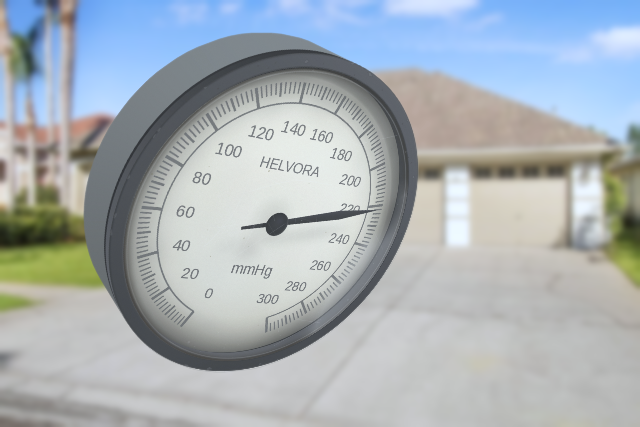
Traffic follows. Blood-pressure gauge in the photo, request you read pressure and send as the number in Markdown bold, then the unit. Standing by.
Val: **220** mmHg
